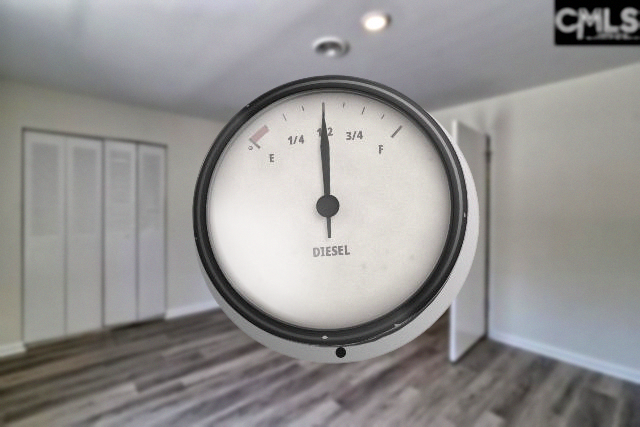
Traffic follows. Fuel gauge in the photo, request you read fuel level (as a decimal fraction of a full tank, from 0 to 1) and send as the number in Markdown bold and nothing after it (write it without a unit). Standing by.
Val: **0.5**
